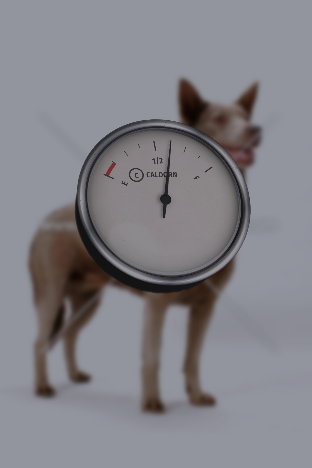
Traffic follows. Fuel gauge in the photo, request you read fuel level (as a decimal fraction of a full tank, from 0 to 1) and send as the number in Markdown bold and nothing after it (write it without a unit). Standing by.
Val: **0.625**
